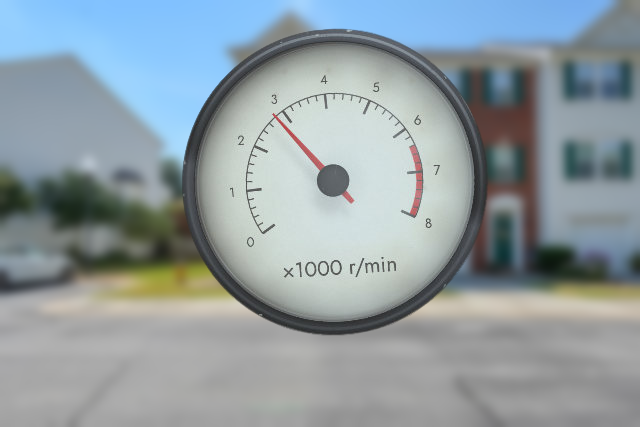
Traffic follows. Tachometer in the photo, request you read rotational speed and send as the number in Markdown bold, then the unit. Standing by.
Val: **2800** rpm
